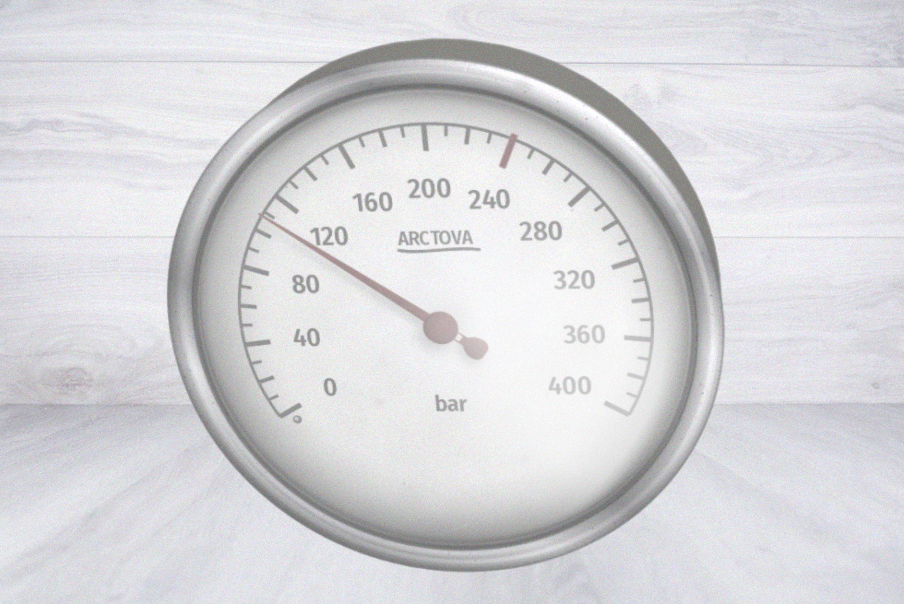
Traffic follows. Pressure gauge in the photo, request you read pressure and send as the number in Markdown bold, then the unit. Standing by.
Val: **110** bar
